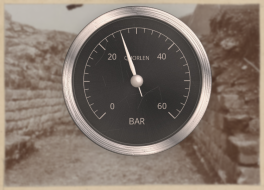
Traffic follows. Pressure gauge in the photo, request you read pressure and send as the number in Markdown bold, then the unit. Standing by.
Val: **26** bar
